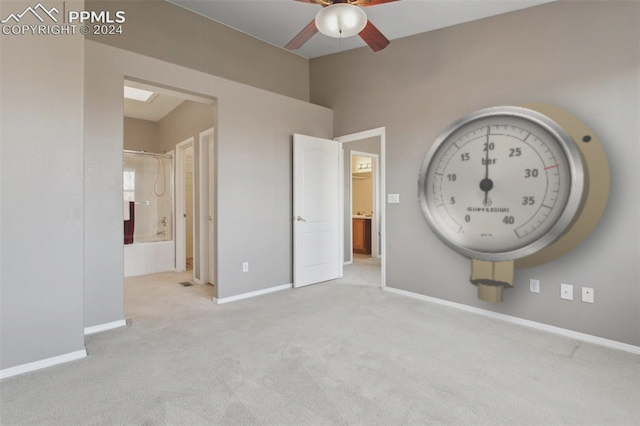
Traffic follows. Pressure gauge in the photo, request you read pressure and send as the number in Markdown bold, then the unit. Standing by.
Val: **20** bar
